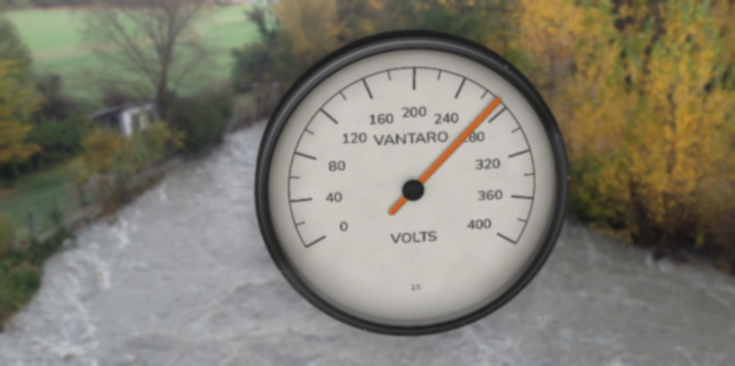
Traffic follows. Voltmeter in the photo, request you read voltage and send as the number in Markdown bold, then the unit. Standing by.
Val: **270** V
